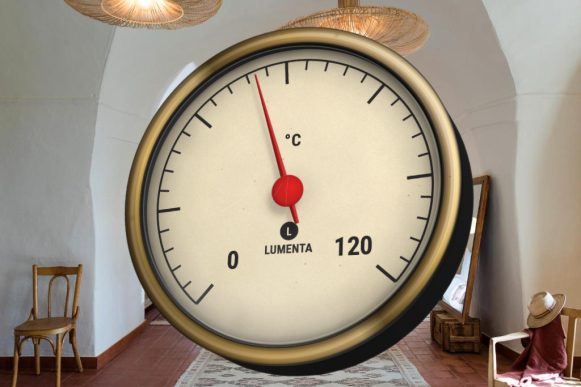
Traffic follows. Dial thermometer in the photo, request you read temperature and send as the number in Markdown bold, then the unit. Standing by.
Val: **54** °C
